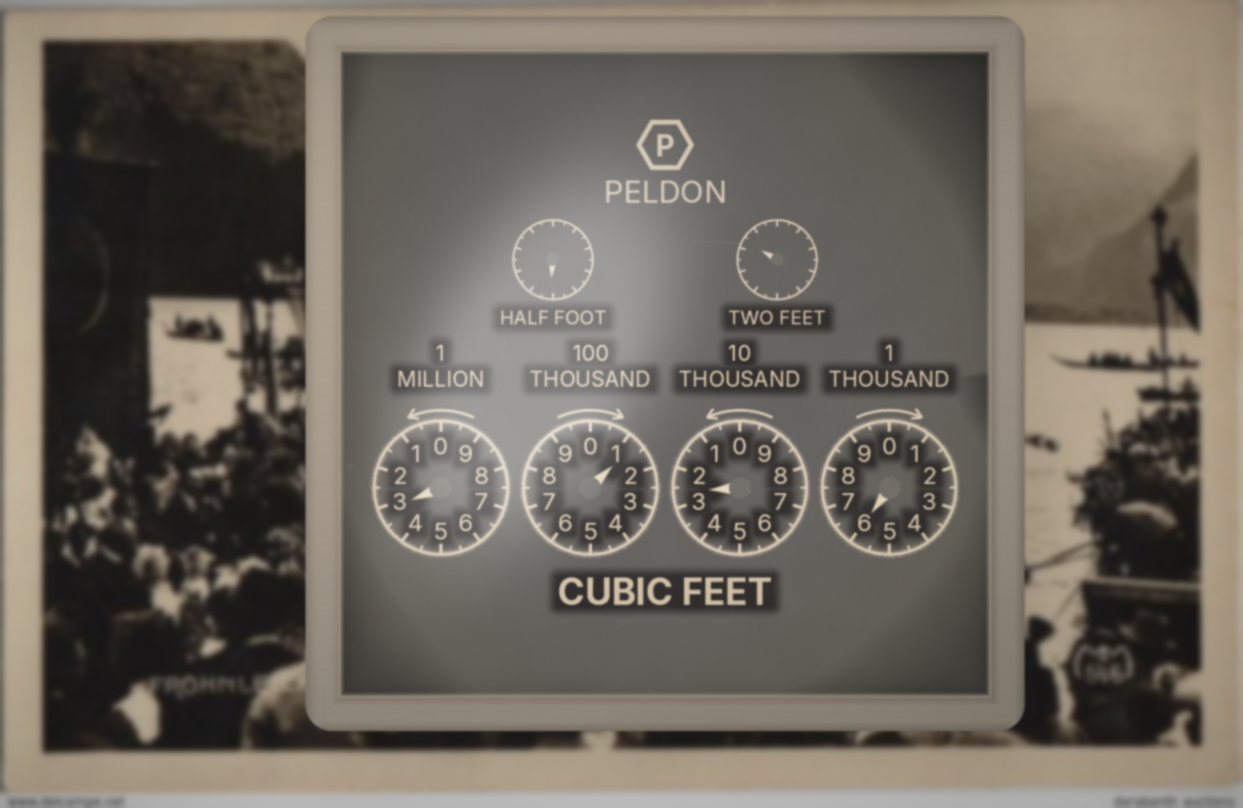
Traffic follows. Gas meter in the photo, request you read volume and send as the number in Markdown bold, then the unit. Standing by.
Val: **312600** ft³
